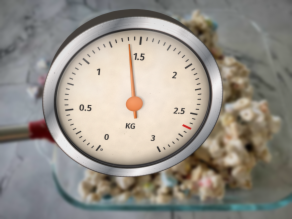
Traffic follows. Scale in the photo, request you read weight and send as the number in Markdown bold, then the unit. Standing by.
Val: **1.4** kg
